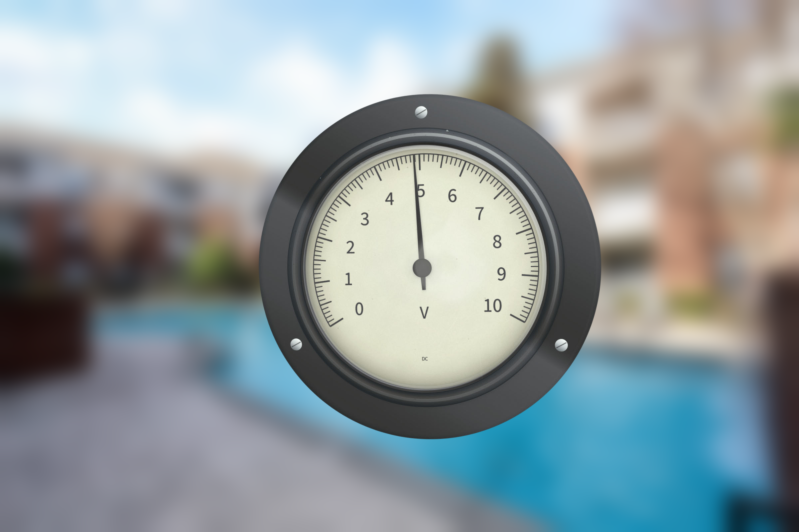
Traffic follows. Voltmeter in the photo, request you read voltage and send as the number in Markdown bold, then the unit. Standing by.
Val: **4.9** V
